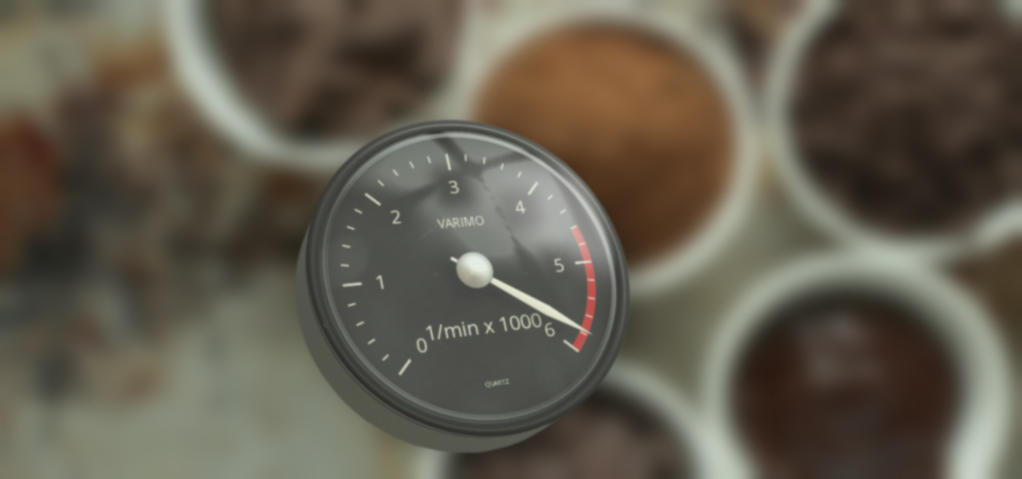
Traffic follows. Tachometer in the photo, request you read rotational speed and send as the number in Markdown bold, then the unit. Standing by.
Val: **5800** rpm
